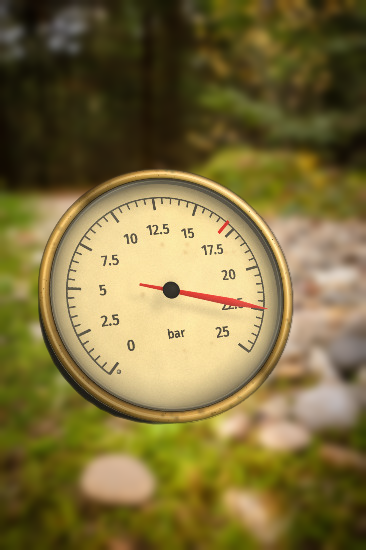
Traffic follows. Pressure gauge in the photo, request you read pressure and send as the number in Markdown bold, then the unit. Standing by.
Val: **22.5** bar
